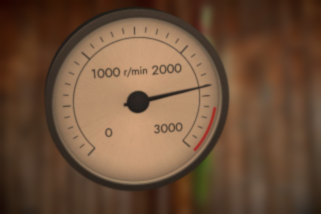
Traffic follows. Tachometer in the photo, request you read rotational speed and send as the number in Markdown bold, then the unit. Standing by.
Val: **2400** rpm
